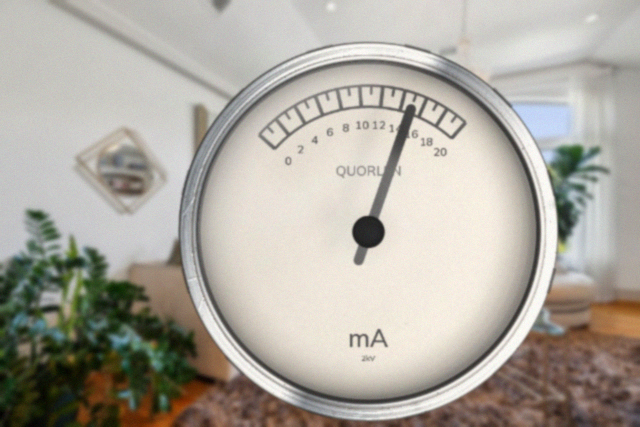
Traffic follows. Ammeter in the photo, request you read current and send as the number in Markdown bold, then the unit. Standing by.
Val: **15** mA
